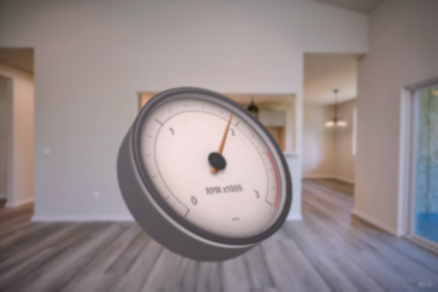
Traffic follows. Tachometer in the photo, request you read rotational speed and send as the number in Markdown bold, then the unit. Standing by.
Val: **1900** rpm
